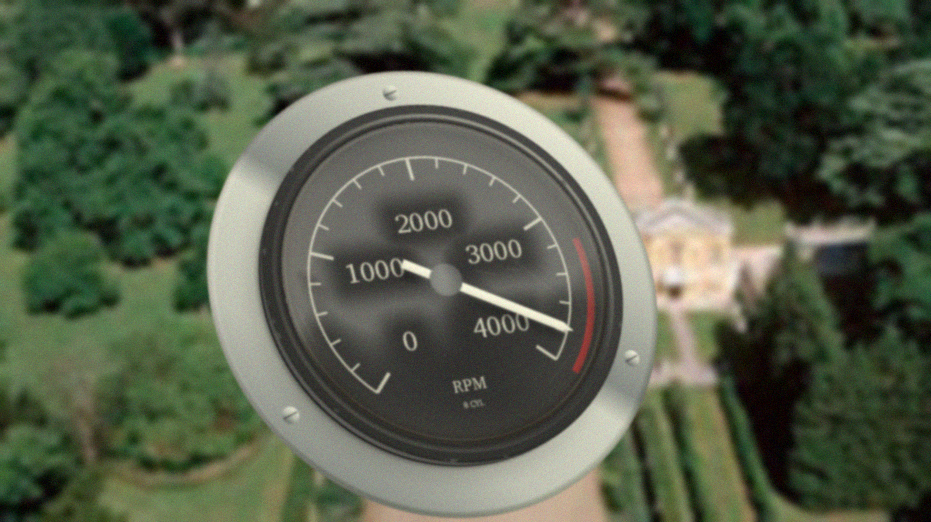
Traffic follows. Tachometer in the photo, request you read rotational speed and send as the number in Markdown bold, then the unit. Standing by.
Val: **3800** rpm
